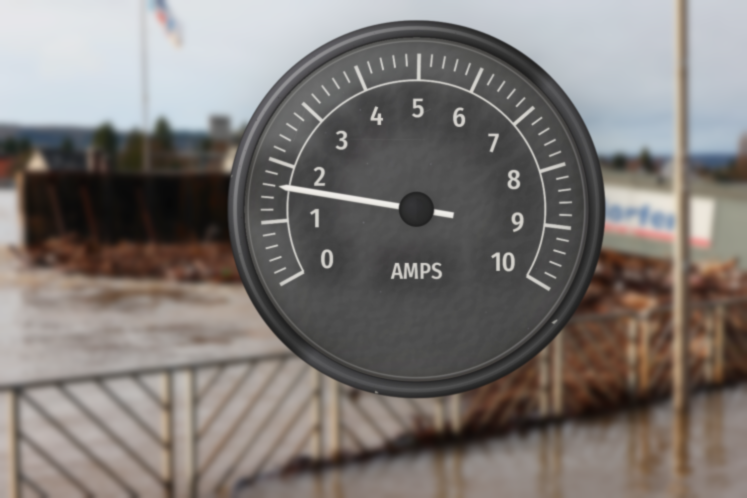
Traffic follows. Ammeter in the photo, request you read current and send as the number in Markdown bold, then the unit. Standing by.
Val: **1.6** A
